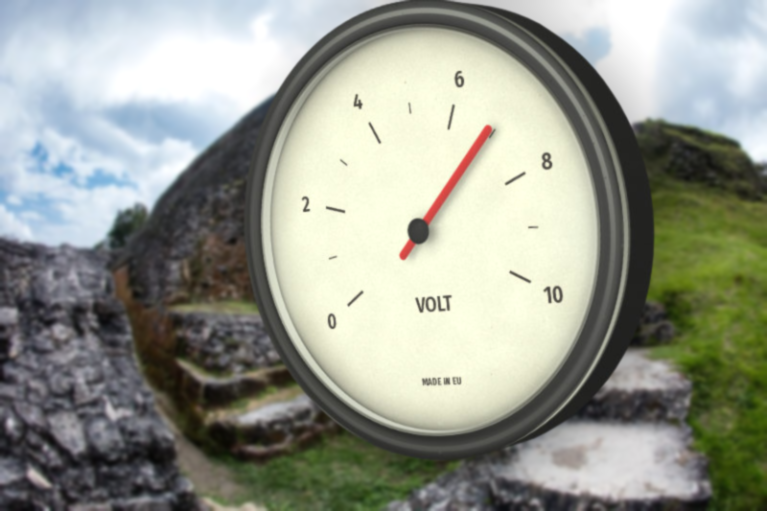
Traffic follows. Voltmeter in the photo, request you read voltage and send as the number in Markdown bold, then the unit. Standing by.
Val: **7** V
